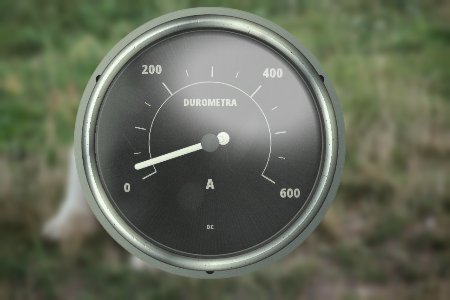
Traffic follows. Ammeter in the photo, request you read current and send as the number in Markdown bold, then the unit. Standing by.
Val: **25** A
